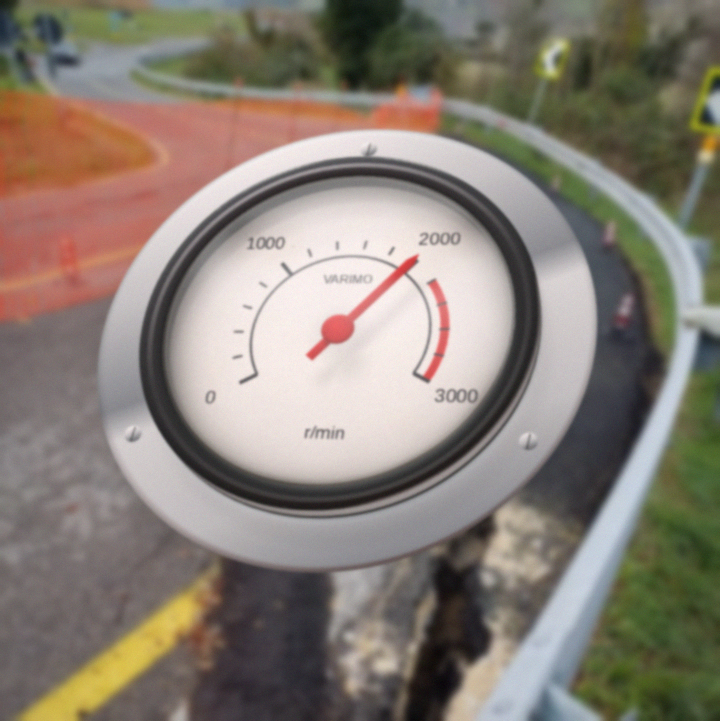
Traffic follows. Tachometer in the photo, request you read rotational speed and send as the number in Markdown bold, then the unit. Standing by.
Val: **2000** rpm
